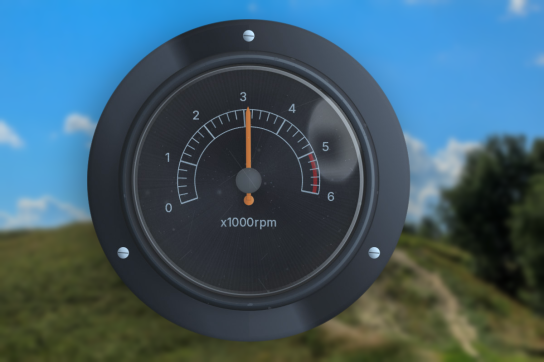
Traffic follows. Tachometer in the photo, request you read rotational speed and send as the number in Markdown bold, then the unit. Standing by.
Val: **3100** rpm
